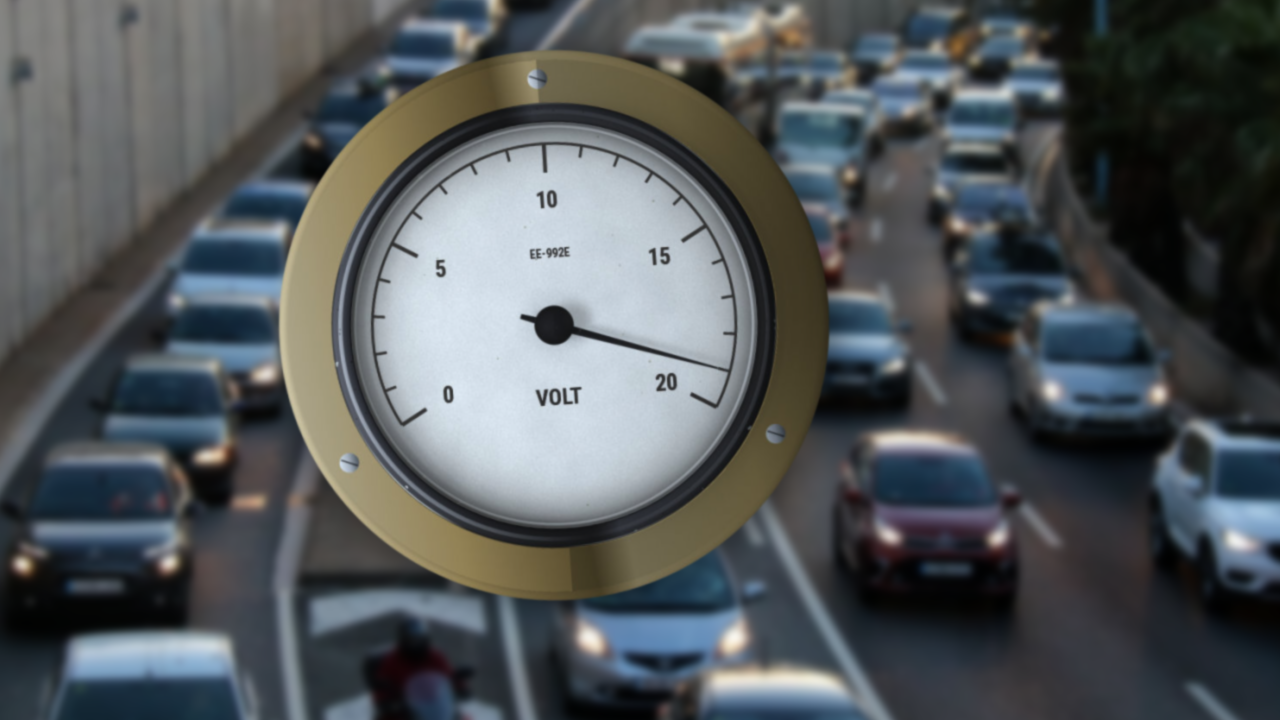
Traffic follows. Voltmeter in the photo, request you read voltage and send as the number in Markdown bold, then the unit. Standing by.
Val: **19** V
